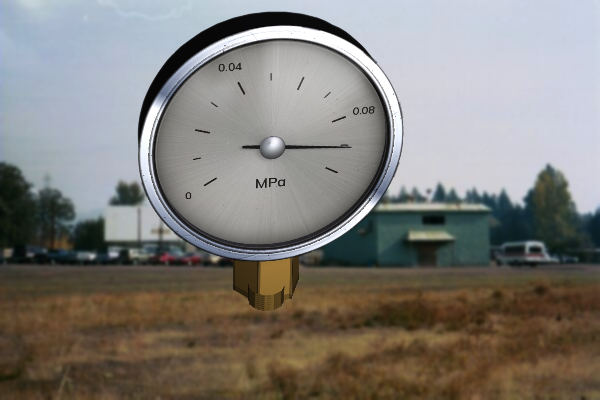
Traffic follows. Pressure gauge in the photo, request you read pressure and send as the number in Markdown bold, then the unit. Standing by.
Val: **0.09** MPa
